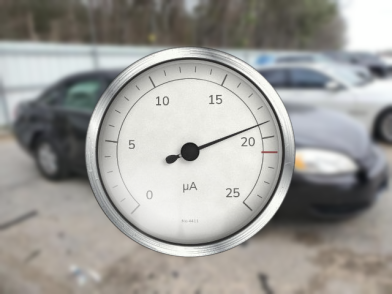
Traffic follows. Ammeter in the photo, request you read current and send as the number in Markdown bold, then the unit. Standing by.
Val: **19** µA
